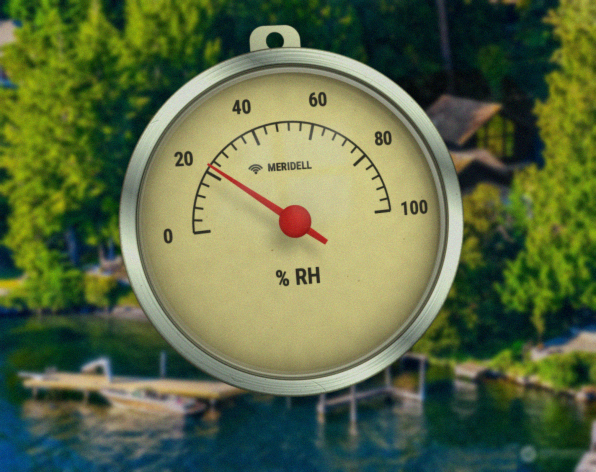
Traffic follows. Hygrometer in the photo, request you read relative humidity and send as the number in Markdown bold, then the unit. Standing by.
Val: **22** %
